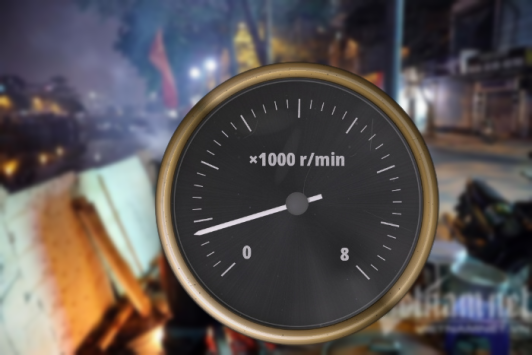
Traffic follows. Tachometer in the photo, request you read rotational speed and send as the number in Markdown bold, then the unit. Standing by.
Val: **800** rpm
